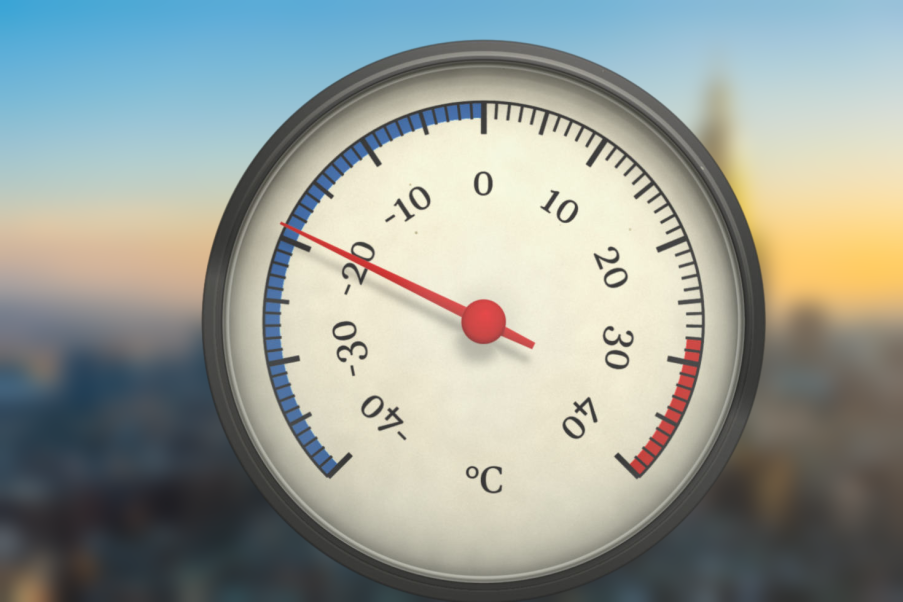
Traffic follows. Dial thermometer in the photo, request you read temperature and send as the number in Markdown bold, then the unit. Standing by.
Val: **-19** °C
